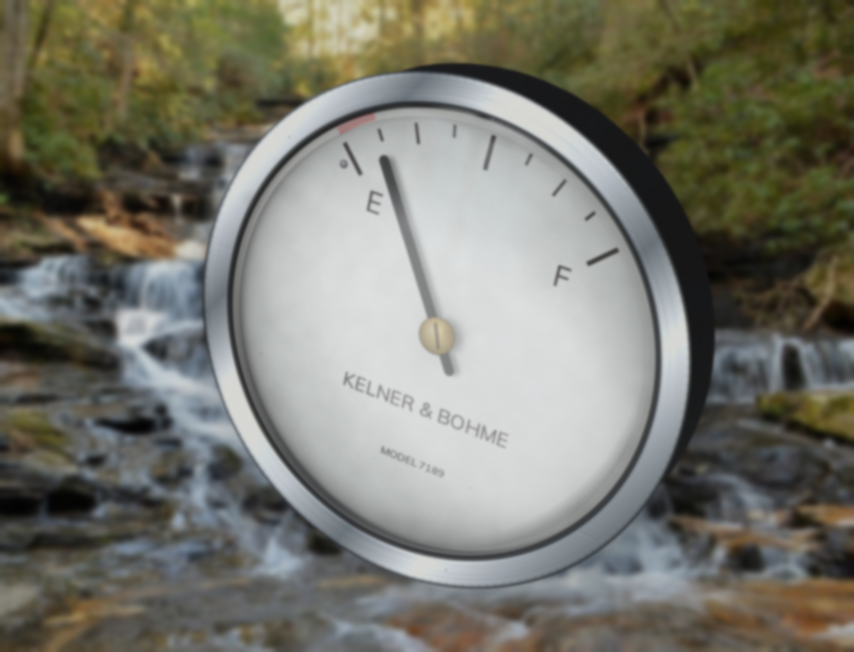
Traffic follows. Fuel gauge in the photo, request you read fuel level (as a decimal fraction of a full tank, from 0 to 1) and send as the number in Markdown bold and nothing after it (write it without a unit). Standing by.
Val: **0.125**
